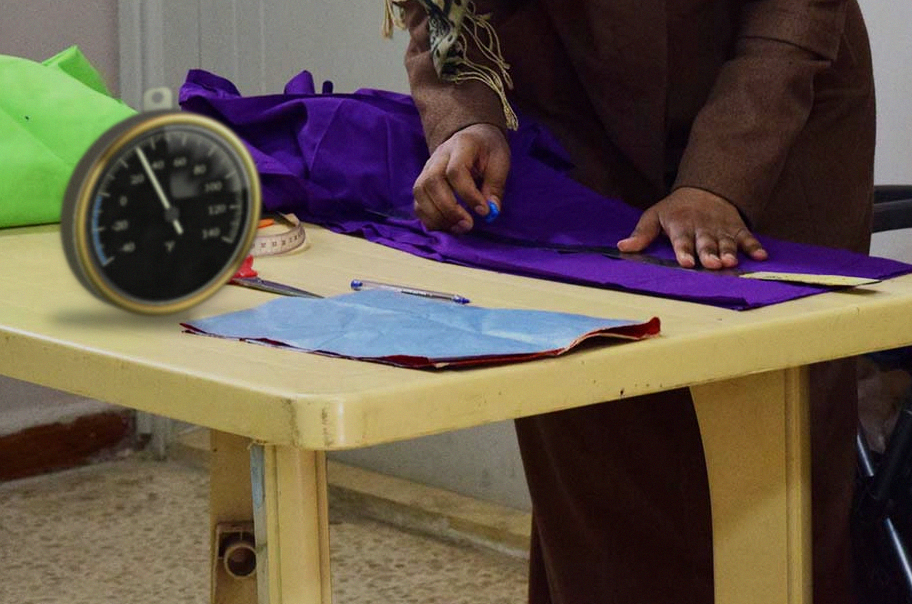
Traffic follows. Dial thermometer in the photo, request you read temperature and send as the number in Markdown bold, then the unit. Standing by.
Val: **30** °F
